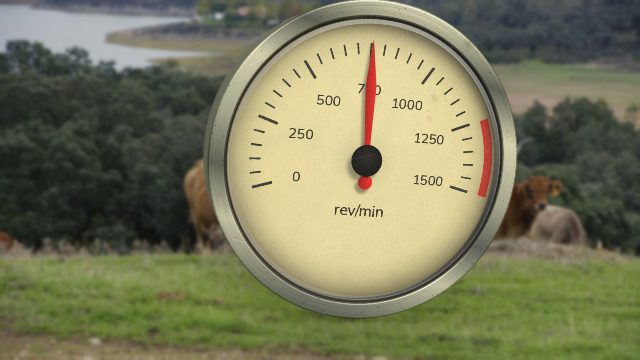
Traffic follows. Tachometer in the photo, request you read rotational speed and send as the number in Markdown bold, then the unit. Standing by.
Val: **750** rpm
